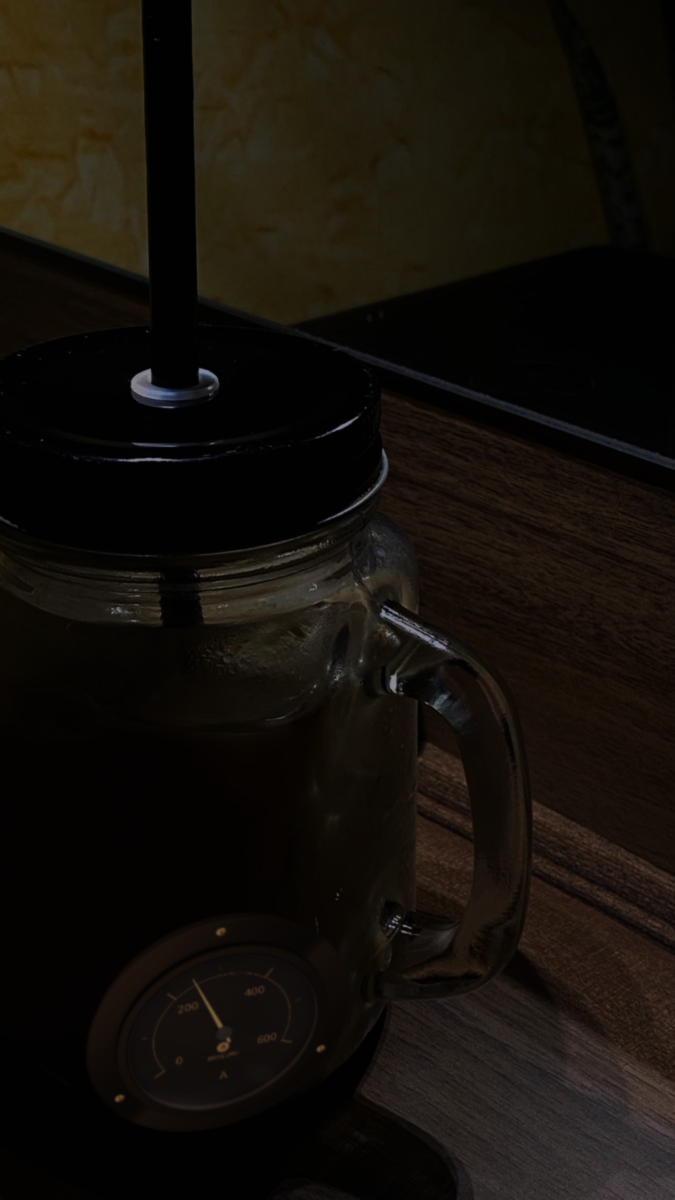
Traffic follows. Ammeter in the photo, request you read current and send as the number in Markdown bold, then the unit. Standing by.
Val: **250** A
